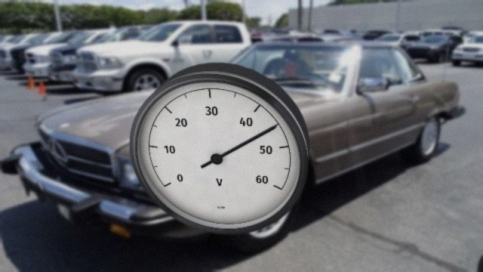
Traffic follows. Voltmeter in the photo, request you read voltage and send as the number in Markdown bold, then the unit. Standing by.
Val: **45** V
